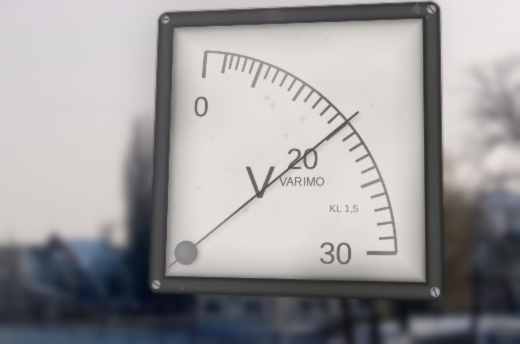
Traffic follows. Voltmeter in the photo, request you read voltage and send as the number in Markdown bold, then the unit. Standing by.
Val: **20** V
